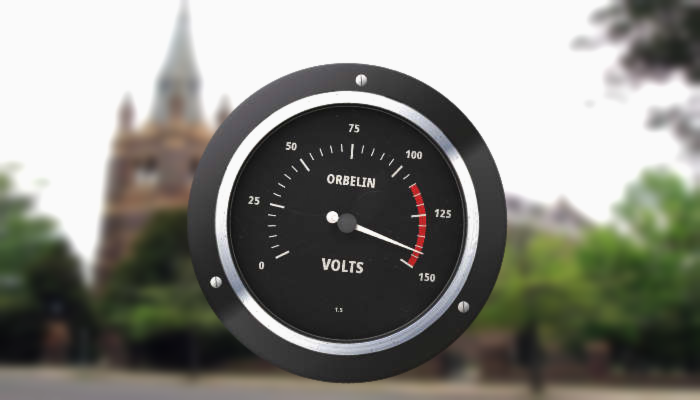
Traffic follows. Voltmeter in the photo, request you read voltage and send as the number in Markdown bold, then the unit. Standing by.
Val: **142.5** V
